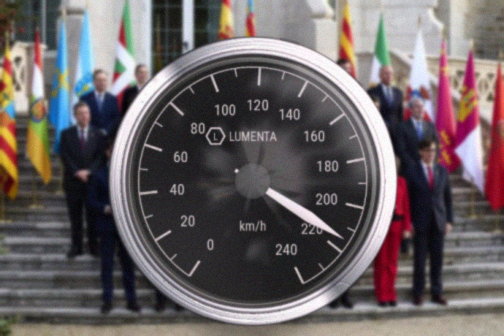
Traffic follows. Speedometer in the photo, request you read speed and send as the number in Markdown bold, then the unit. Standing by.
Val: **215** km/h
